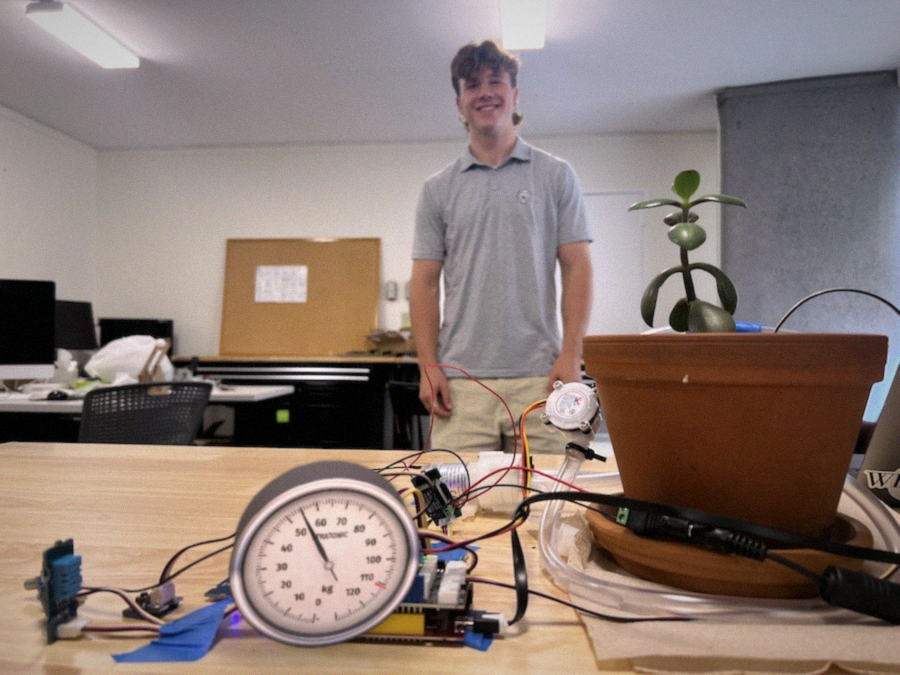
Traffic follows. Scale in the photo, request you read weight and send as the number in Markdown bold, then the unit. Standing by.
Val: **55** kg
